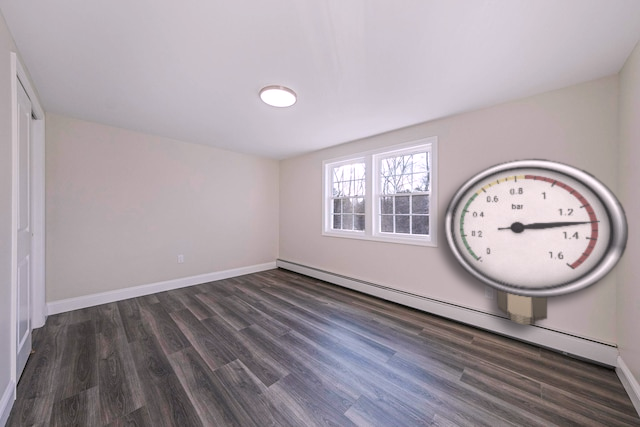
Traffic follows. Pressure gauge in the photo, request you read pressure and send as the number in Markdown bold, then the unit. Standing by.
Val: **1.3** bar
